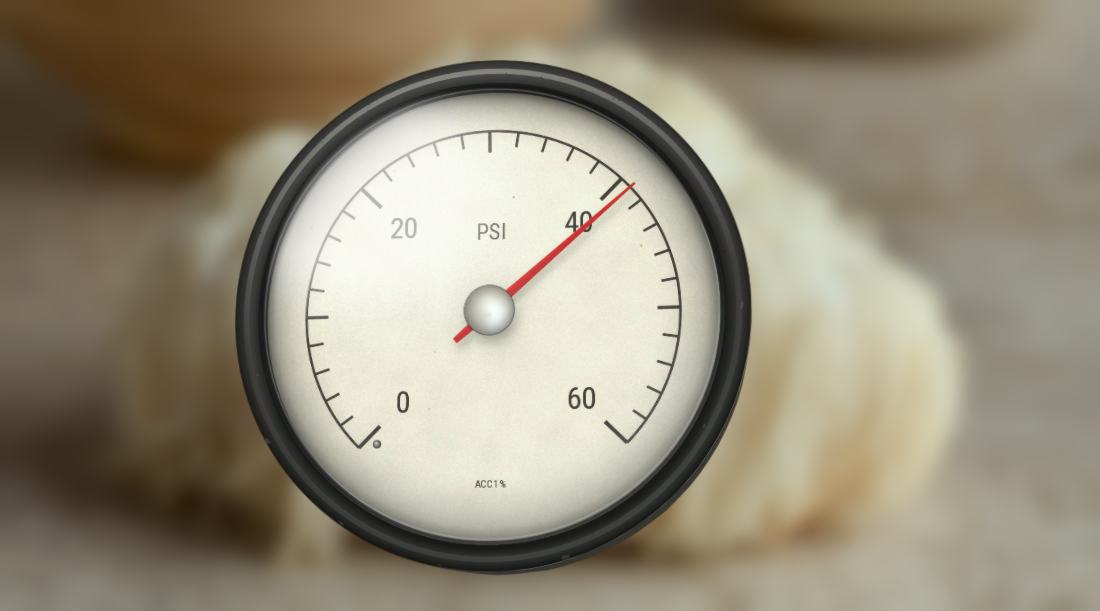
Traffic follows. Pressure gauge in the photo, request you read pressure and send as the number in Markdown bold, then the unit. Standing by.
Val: **41** psi
